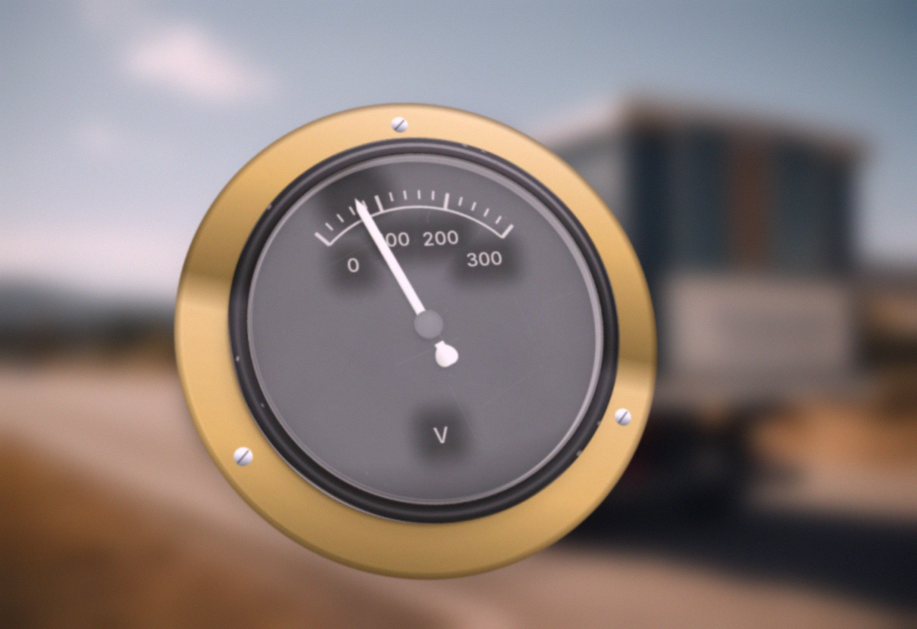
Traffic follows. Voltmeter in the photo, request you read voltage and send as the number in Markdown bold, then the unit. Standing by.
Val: **70** V
